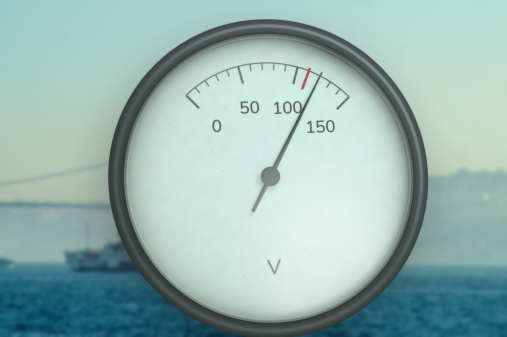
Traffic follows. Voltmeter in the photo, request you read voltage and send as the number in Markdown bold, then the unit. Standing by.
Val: **120** V
